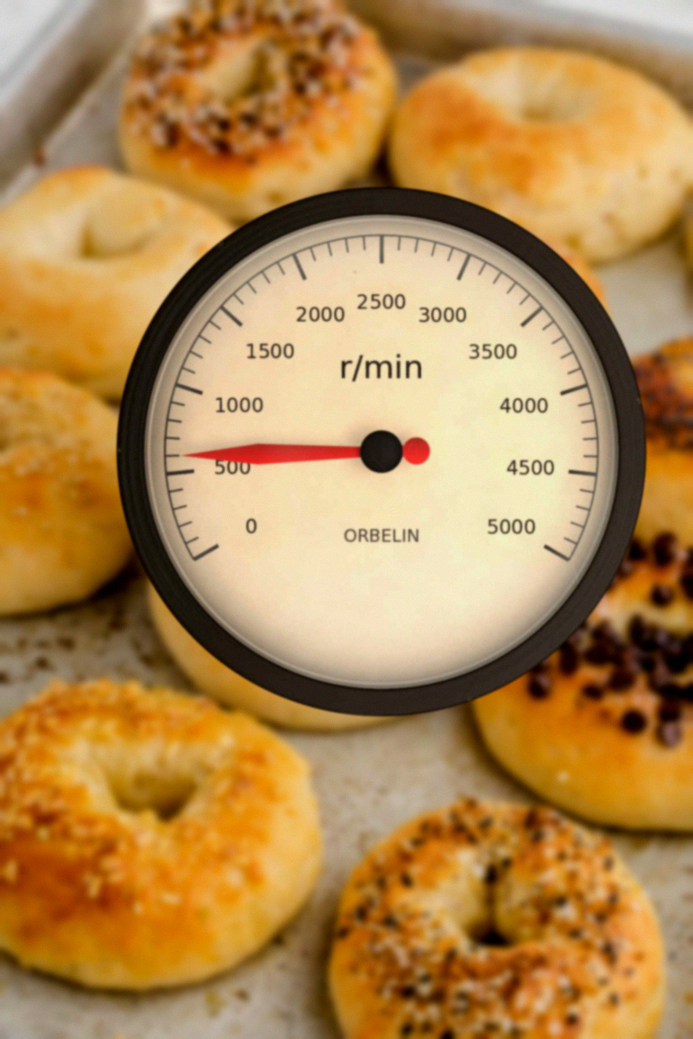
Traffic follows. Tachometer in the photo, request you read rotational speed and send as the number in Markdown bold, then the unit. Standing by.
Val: **600** rpm
